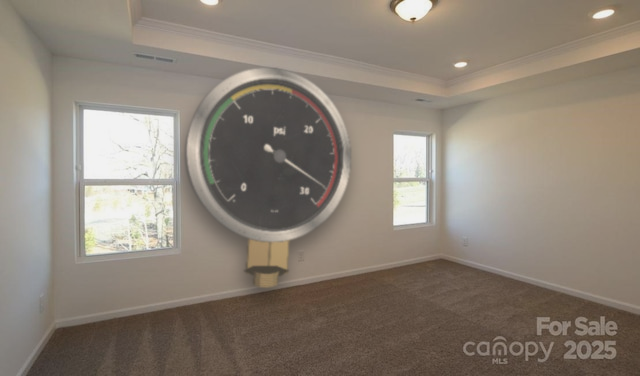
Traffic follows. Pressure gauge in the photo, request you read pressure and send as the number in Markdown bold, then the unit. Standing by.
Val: **28** psi
